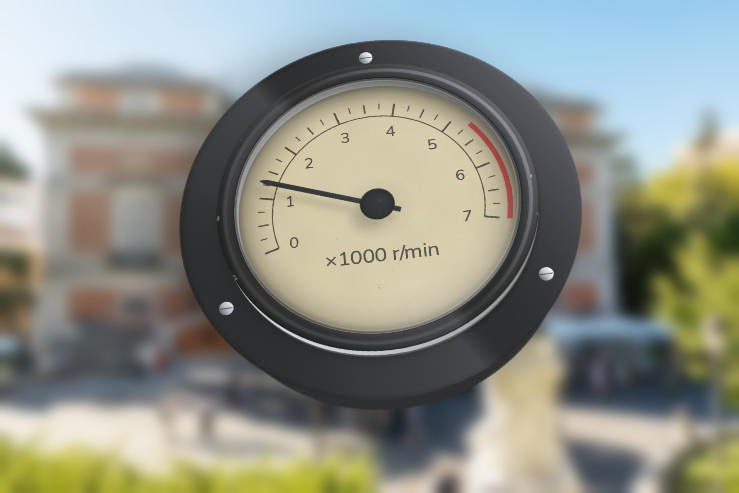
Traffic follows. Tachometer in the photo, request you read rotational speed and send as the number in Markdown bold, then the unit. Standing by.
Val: **1250** rpm
